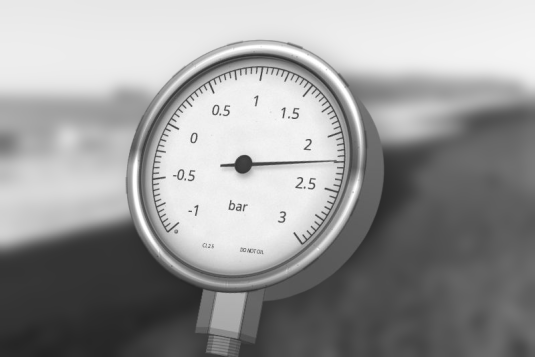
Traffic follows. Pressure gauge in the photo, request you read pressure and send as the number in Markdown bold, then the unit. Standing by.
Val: **2.25** bar
